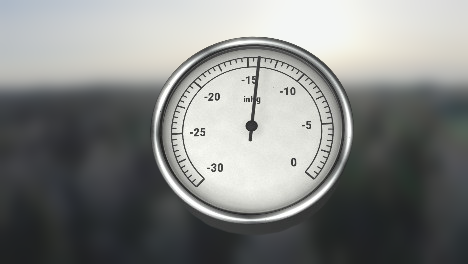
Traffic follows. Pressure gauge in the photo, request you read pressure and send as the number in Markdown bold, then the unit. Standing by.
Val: **-14** inHg
